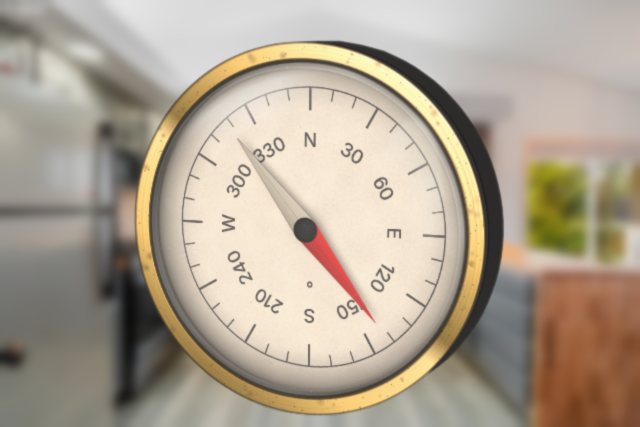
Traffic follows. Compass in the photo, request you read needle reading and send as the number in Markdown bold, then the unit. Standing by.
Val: **140** °
